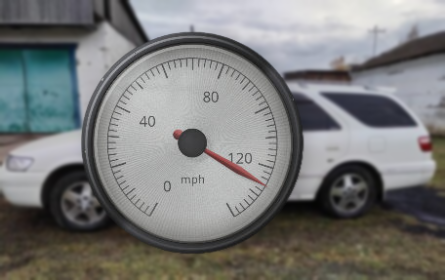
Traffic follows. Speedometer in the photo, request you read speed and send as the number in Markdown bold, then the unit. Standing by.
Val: **126** mph
